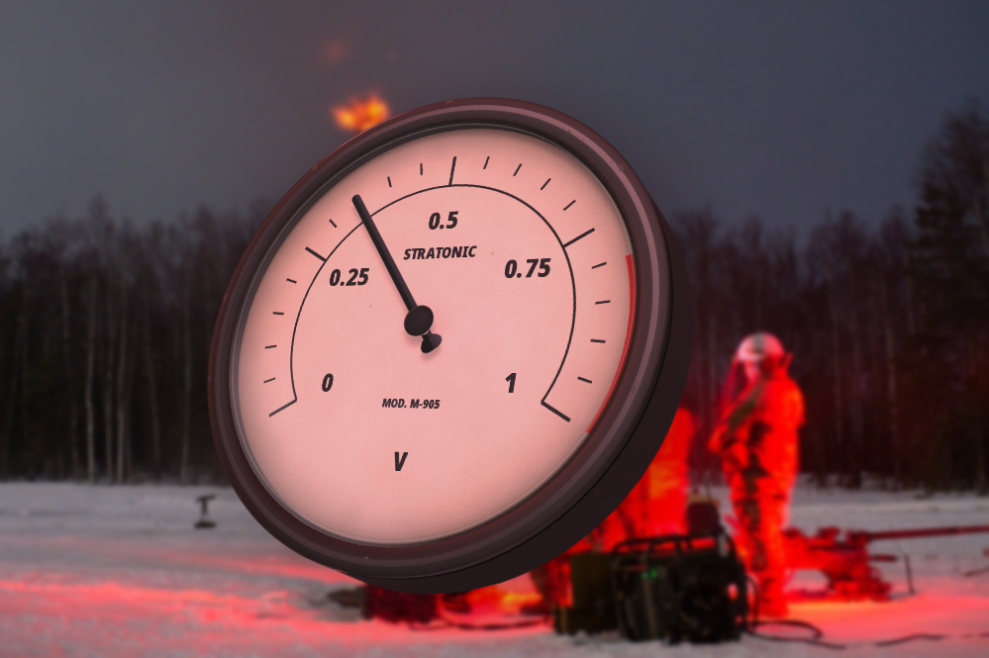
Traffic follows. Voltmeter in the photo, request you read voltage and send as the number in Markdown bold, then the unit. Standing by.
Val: **0.35** V
